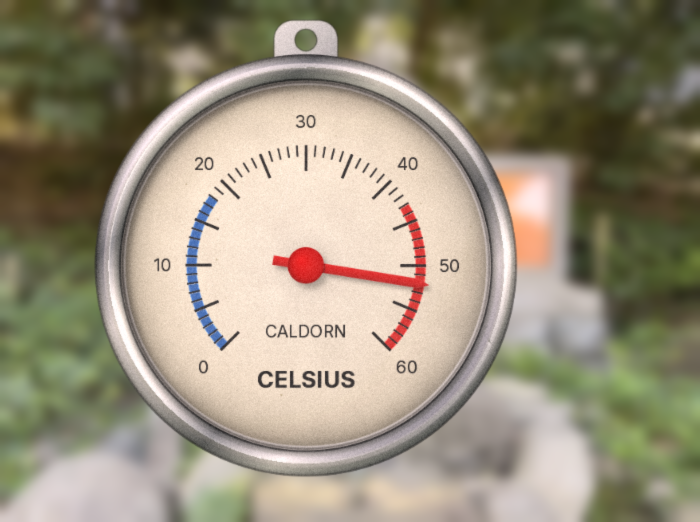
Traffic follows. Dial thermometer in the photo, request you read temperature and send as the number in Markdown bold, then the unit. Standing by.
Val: **52** °C
